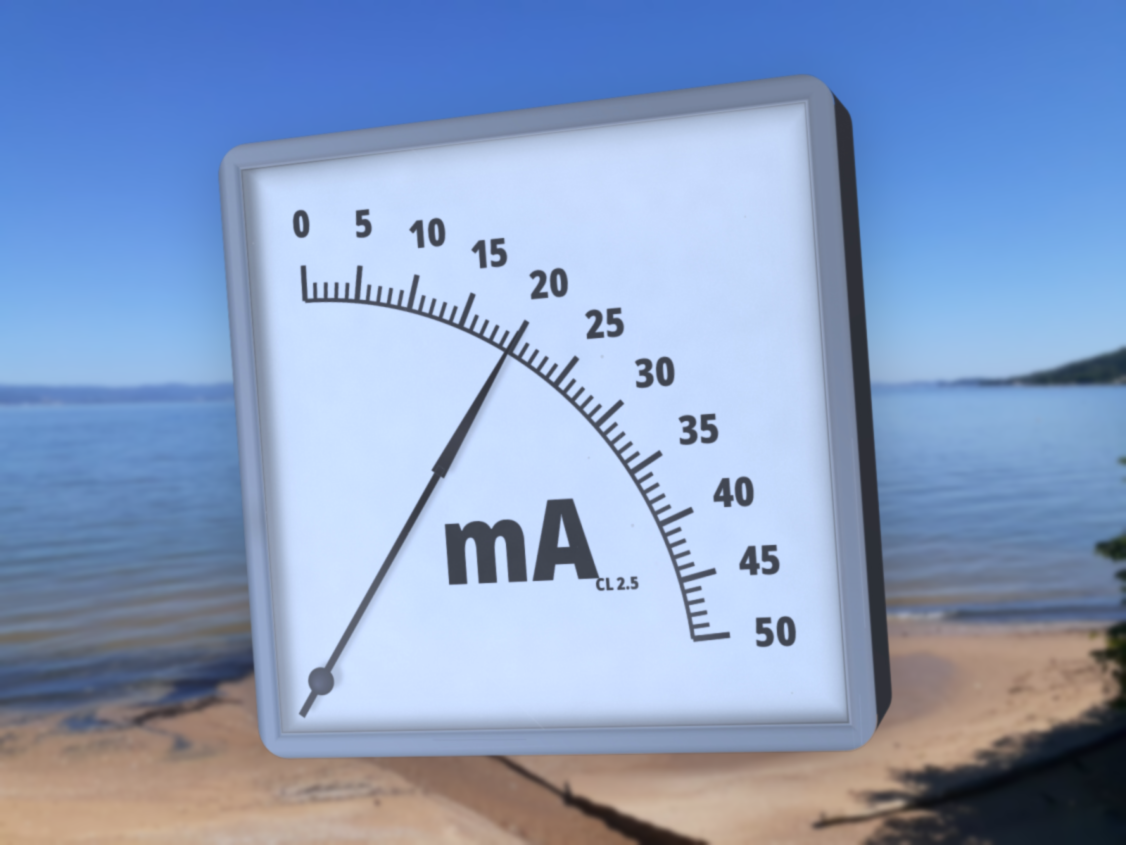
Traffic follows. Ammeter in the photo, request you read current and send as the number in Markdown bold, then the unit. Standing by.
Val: **20** mA
